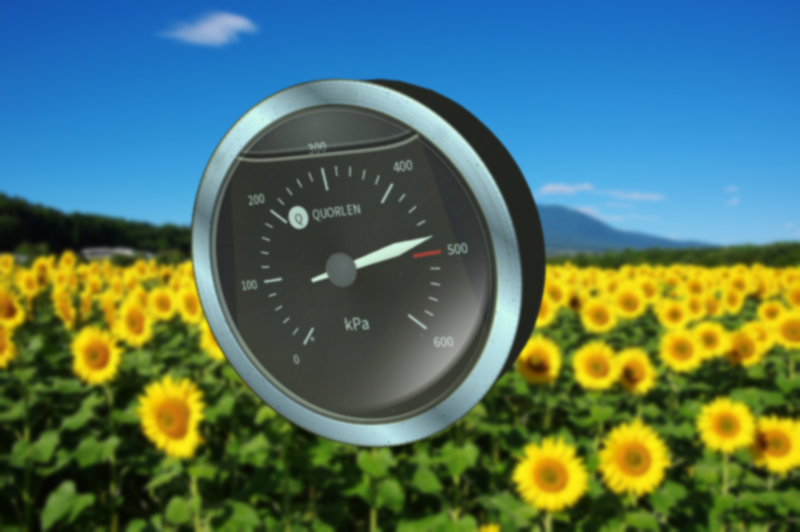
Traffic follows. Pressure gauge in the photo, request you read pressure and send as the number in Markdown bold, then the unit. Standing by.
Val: **480** kPa
